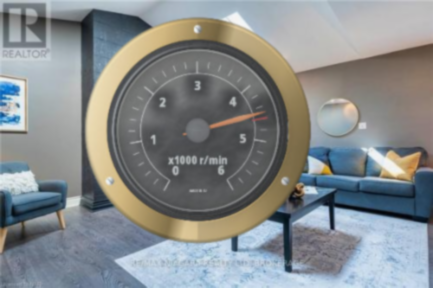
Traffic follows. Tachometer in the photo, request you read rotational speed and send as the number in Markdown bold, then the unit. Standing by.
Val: **4500** rpm
